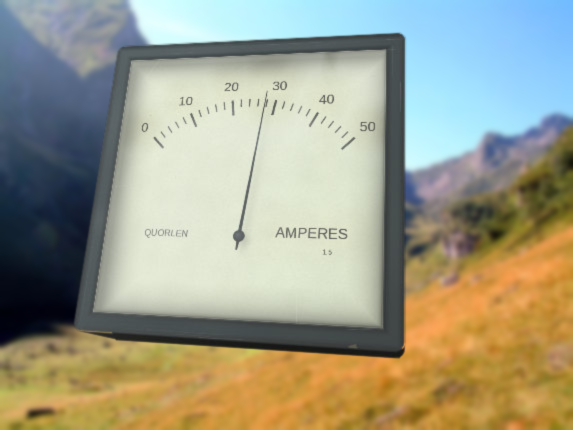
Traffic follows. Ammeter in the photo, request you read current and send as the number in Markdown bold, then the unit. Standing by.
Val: **28** A
